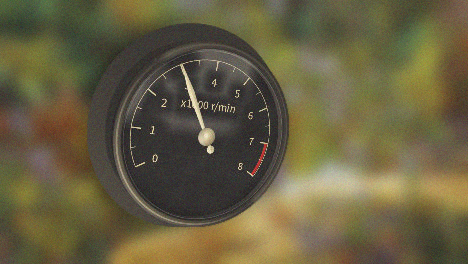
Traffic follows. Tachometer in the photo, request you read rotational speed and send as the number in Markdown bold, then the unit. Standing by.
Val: **3000** rpm
